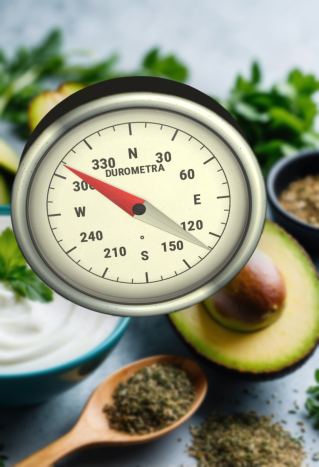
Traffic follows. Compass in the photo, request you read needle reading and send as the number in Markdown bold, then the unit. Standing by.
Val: **310** °
